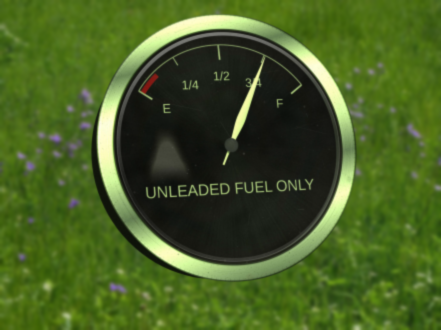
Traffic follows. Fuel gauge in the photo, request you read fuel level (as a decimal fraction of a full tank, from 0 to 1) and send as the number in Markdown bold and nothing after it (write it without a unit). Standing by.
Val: **0.75**
